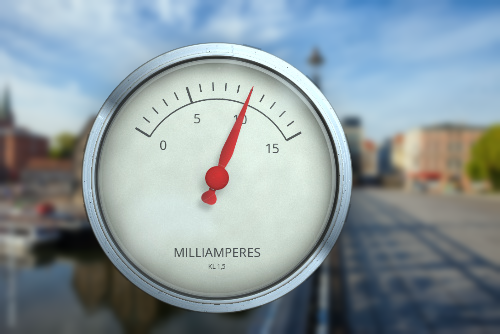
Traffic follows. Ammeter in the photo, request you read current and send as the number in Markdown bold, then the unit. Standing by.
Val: **10** mA
